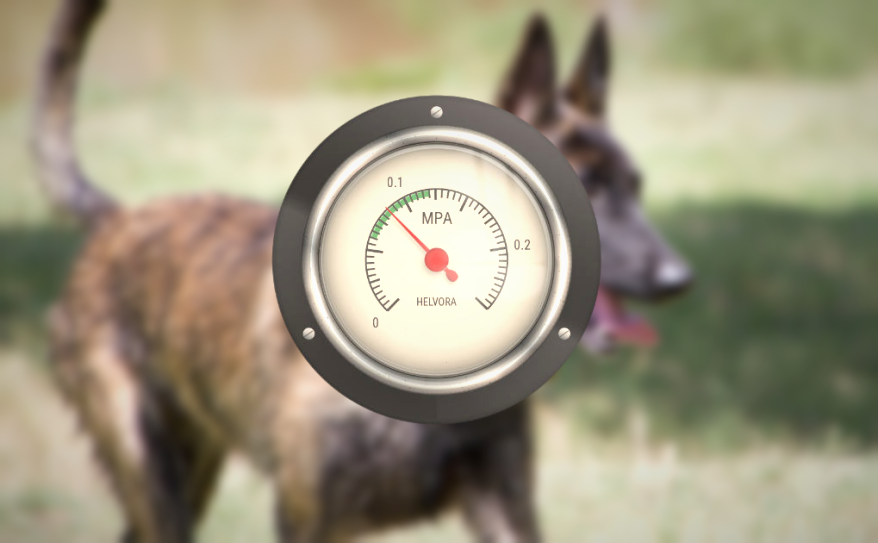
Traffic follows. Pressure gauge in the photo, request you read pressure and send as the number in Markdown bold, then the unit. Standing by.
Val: **0.085** MPa
